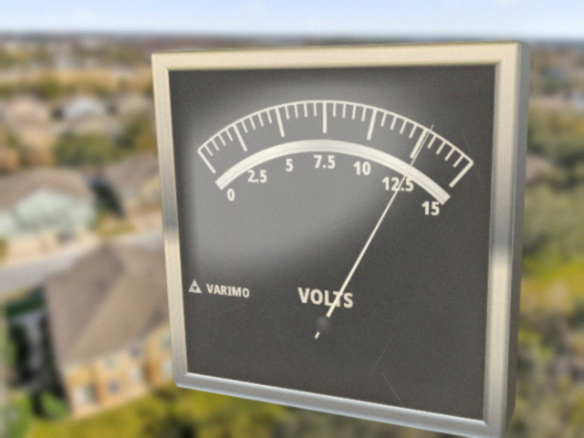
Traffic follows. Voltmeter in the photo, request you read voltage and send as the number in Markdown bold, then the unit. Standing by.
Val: **12.75** V
